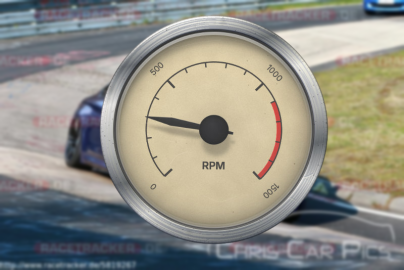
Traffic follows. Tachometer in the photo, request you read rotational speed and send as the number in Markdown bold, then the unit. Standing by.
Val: **300** rpm
